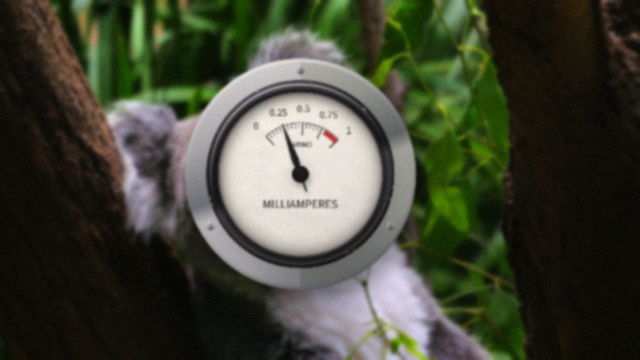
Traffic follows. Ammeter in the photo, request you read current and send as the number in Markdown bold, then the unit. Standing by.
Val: **0.25** mA
